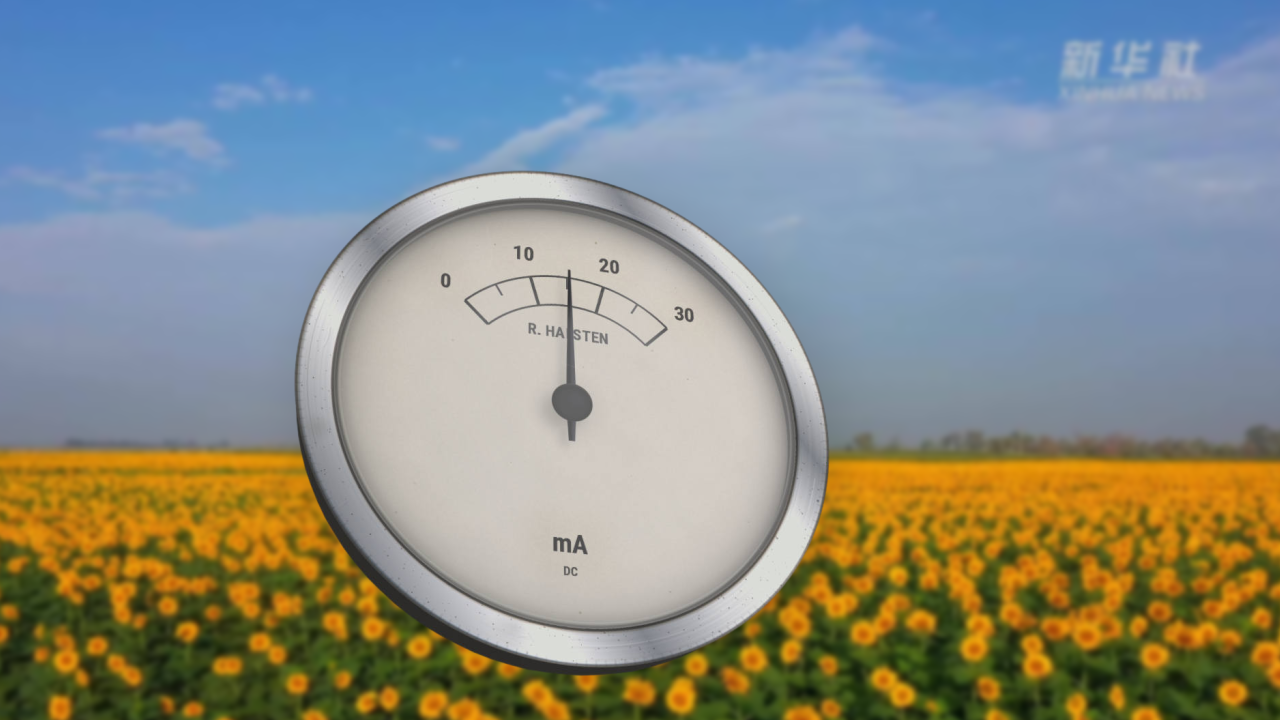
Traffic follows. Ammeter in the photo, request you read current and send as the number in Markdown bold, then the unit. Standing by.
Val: **15** mA
